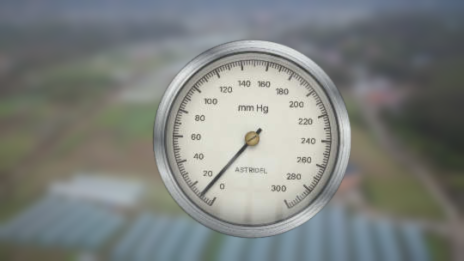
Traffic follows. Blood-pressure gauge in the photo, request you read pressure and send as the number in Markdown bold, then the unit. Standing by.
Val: **10** mmHg
